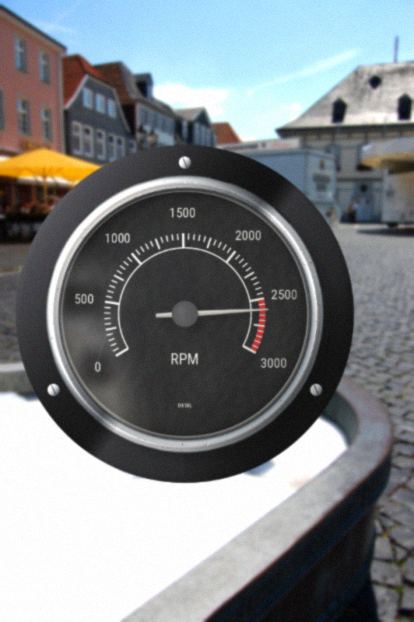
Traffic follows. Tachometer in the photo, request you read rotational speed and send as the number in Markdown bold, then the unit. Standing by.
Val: **2600** rpm
